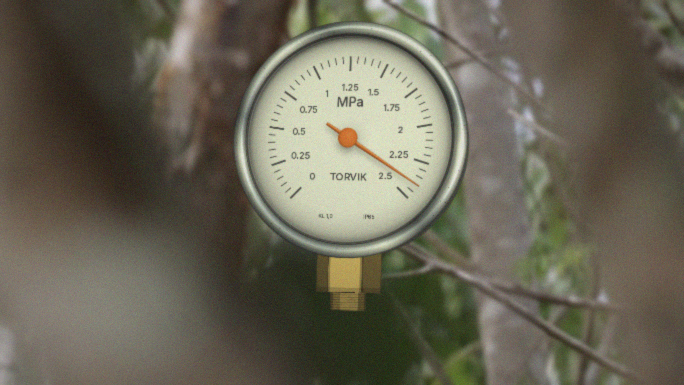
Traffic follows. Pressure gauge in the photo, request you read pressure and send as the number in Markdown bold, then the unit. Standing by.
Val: **2.4** MPa
